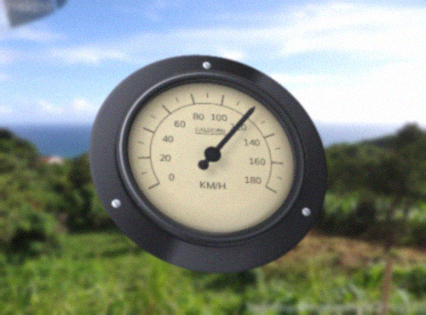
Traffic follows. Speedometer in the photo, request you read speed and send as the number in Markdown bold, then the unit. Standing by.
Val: **120** km/h
